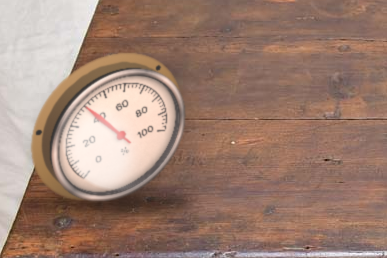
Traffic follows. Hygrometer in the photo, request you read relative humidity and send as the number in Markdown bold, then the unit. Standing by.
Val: **40** %
